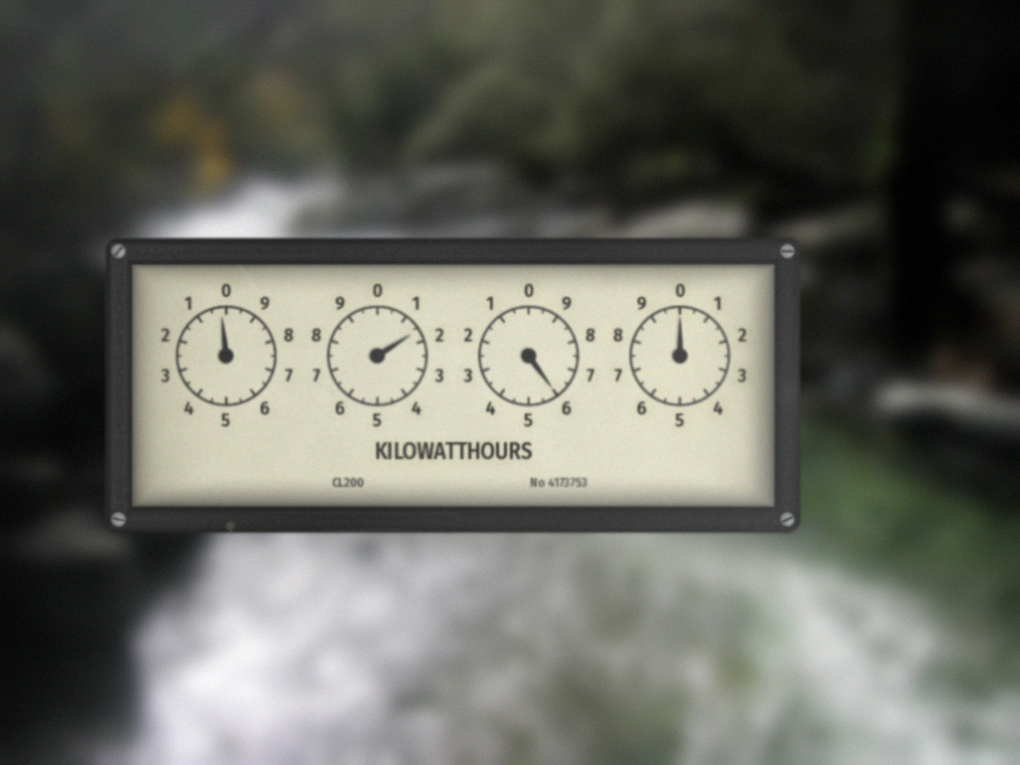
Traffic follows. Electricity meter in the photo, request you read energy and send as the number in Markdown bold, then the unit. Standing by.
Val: **160** kWh
